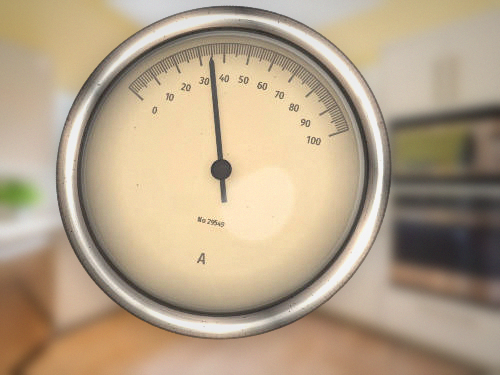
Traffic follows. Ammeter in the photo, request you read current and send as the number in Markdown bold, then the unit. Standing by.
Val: **35** A
